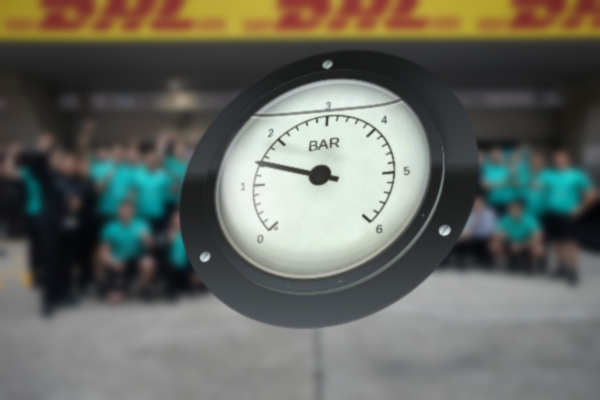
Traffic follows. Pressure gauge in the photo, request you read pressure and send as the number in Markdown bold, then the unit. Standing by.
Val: **1.4** bar
